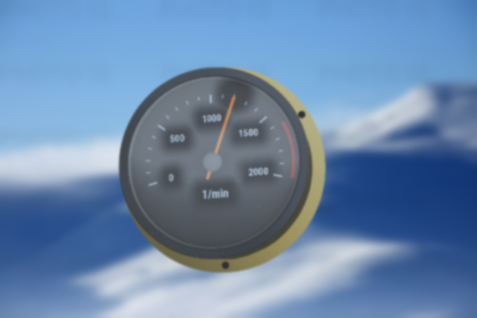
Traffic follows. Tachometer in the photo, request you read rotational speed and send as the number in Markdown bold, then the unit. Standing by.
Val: **1200** rpm
